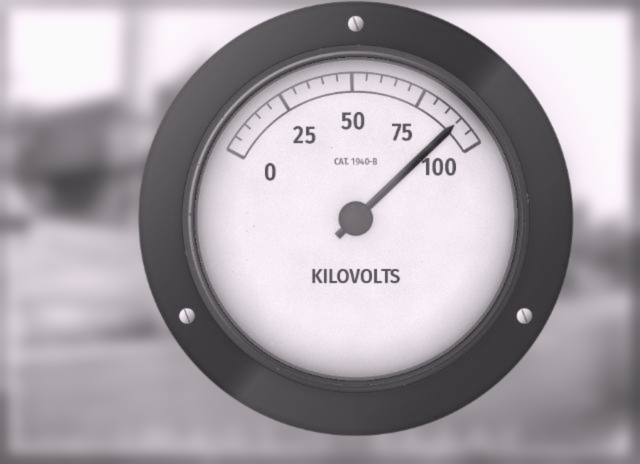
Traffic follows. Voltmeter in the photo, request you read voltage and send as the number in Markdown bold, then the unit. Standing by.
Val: **90** kV
